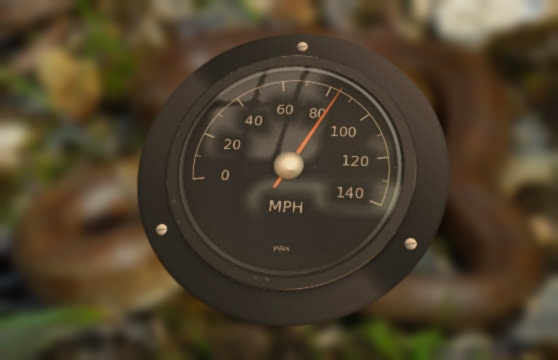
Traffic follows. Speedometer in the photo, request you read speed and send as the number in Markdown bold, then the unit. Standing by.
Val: **85** mph
